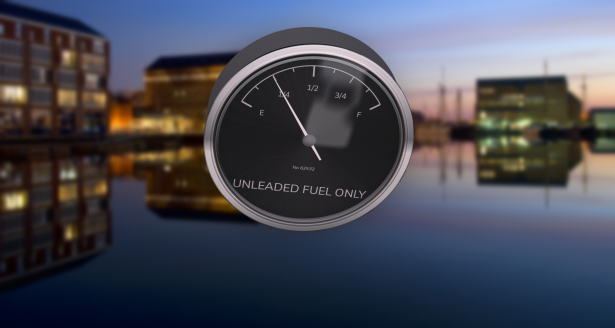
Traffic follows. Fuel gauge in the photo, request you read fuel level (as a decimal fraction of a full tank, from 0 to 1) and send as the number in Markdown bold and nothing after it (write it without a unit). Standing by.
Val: **0.25**
